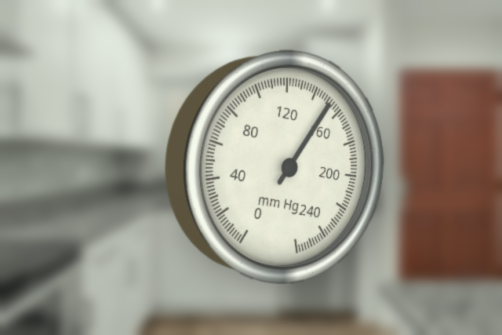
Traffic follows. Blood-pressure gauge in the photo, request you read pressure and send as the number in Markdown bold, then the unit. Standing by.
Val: **150** mmHg
